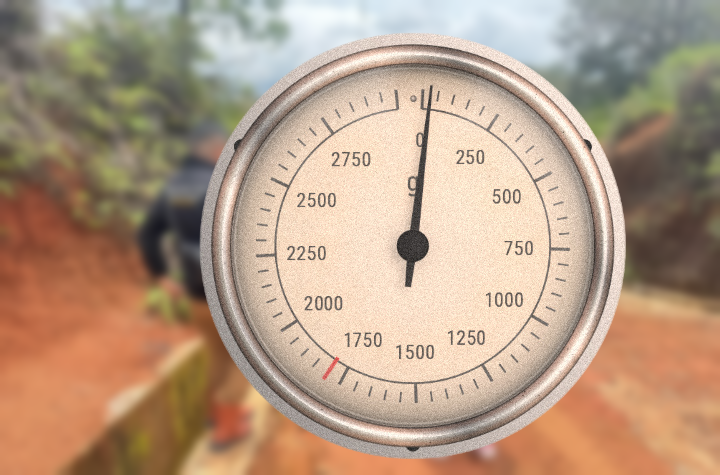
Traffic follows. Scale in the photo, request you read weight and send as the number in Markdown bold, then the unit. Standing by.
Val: **25** g
